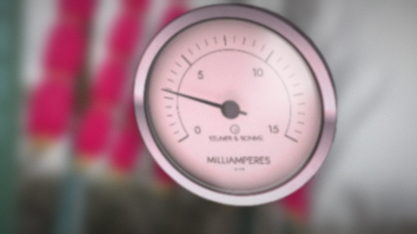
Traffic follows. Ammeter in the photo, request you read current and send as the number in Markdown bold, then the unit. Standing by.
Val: **3** mA
